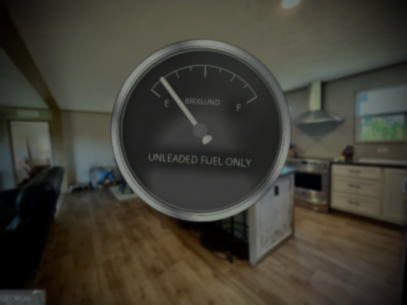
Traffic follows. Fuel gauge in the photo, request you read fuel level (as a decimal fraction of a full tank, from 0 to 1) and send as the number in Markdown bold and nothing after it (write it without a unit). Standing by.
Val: **0.125**
